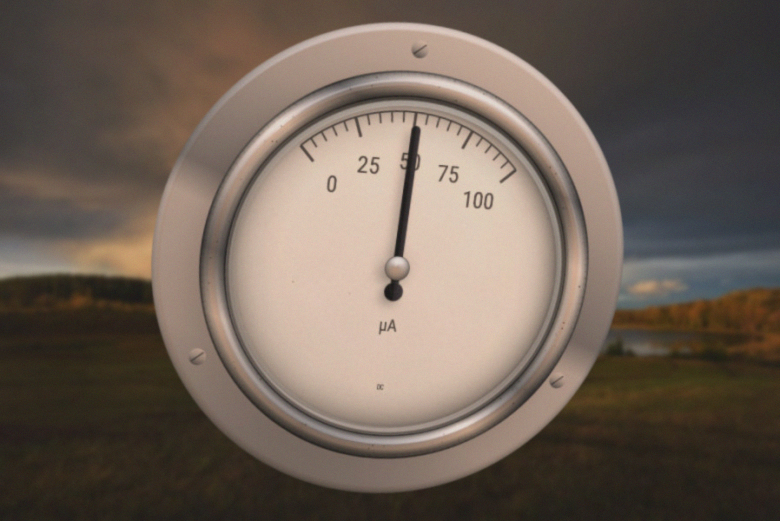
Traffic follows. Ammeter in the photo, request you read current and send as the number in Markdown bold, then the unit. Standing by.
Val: **50** µA
